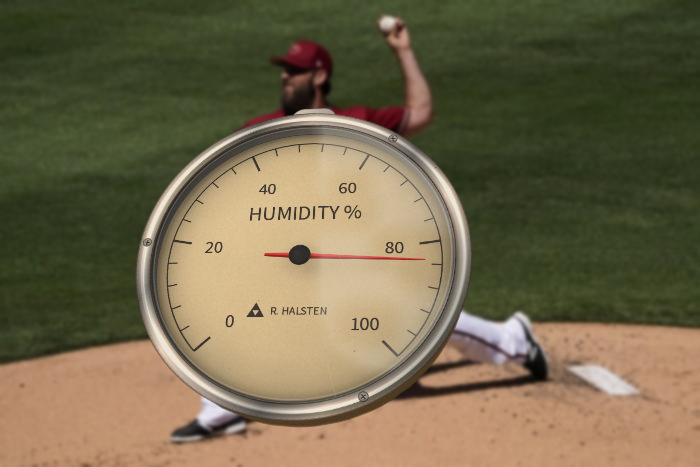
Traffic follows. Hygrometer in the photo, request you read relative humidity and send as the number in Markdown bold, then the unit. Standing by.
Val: **84** %
